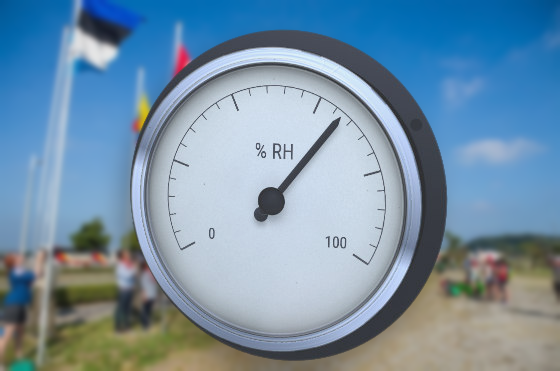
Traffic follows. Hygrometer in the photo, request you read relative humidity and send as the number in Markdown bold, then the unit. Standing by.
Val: **66** %
